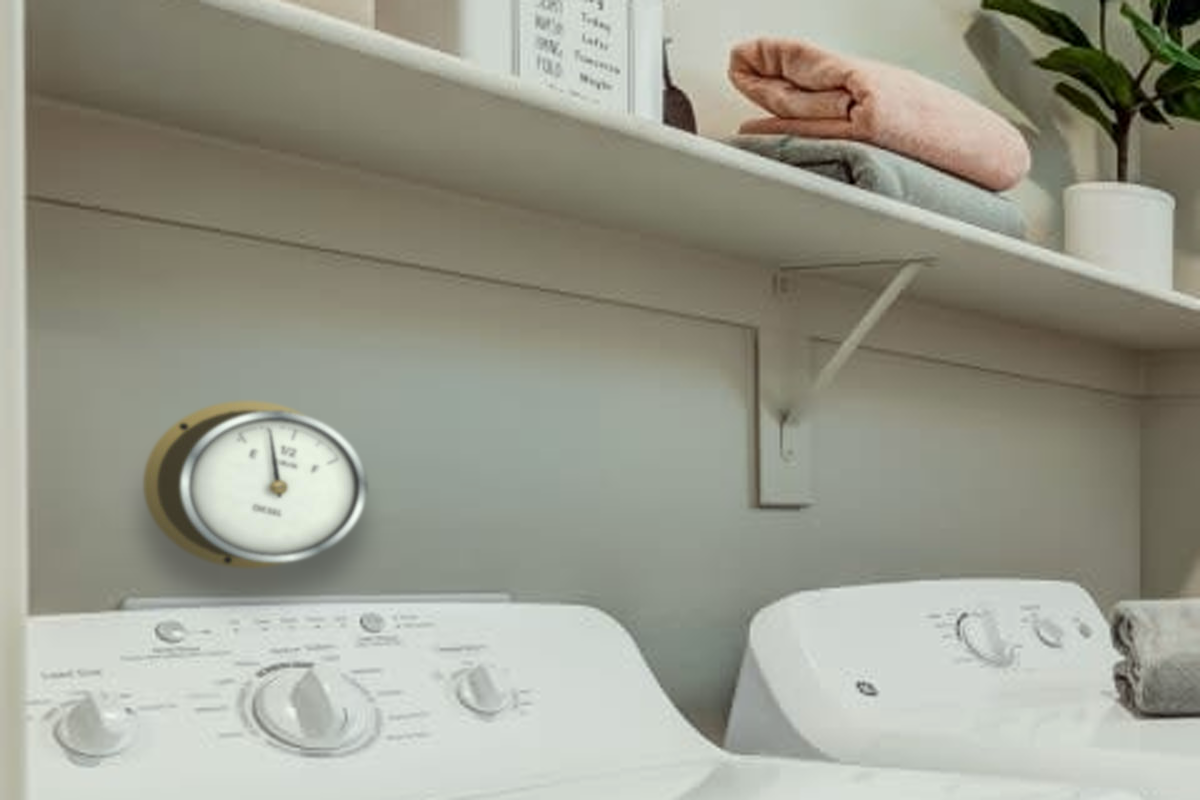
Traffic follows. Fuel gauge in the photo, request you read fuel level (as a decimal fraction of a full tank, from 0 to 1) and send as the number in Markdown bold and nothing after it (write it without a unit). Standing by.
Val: **0.25**
